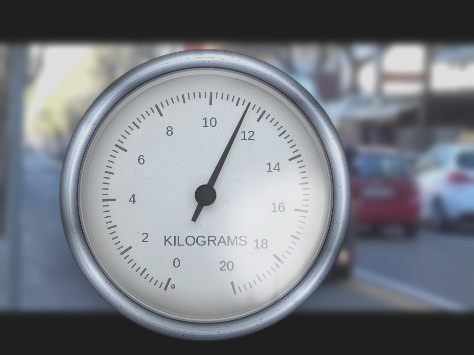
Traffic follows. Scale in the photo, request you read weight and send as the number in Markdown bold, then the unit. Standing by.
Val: **11.4** kg
